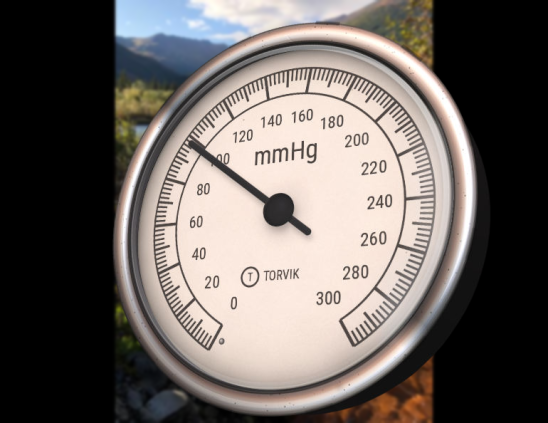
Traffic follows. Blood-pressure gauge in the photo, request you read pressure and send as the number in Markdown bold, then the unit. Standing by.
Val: **98** mmHg
